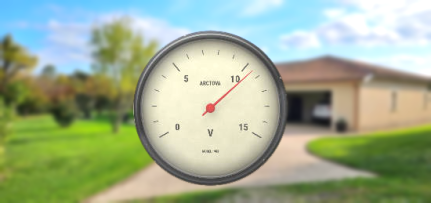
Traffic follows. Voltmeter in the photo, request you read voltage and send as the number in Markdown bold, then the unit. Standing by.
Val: **10.5** V
